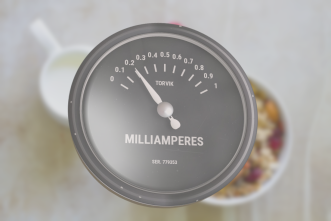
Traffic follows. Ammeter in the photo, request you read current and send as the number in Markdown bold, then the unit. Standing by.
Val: **0.2** mA
